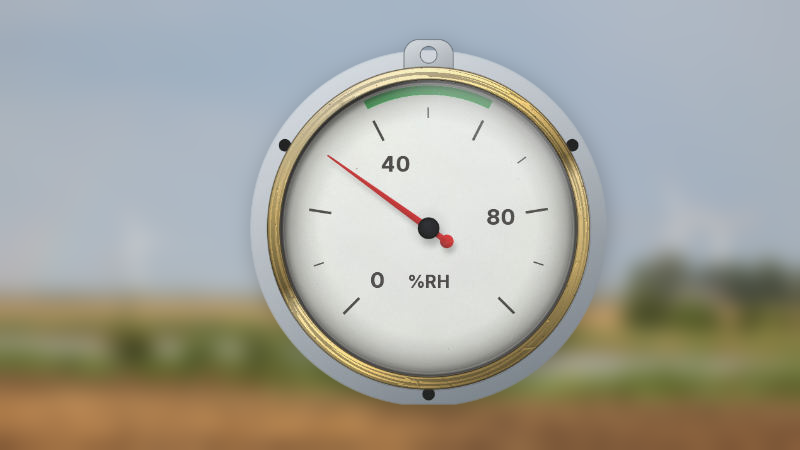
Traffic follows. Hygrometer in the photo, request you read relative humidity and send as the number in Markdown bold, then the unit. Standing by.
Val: **30** %
